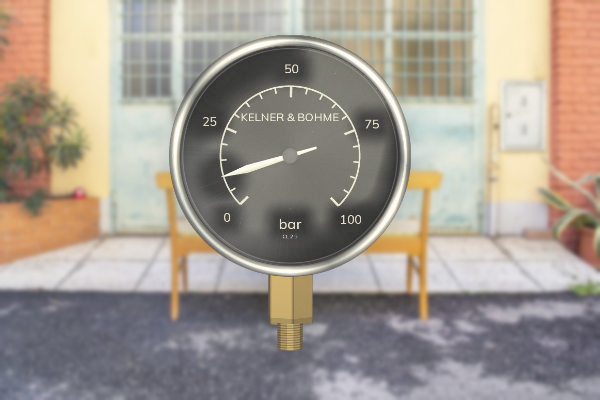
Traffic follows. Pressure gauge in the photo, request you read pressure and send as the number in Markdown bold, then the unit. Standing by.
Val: **10** bar
